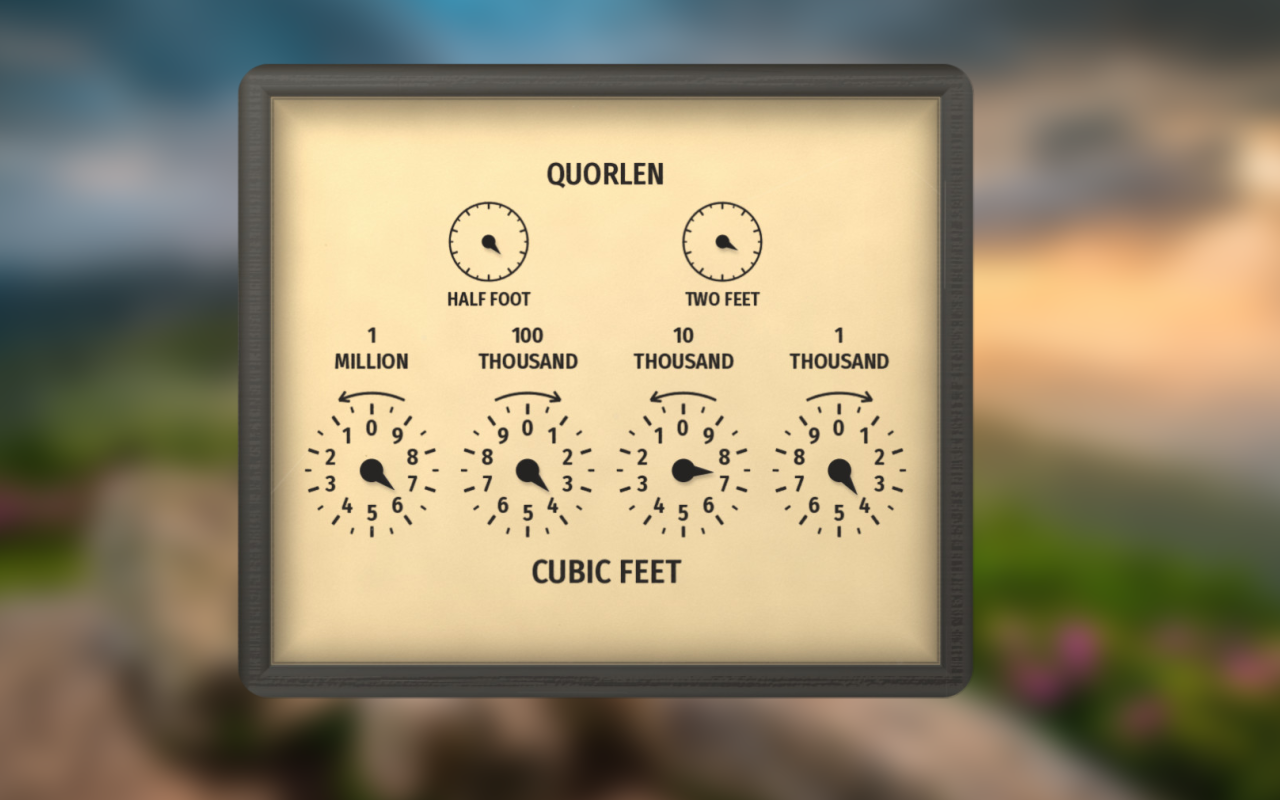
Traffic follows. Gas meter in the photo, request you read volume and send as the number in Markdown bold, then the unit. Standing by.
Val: **637400** ft³
